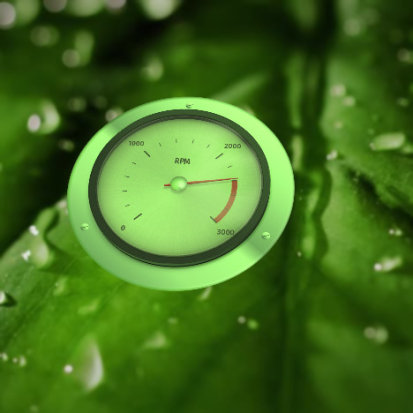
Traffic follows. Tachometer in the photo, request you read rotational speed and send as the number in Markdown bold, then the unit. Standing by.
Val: **2400** rpm
